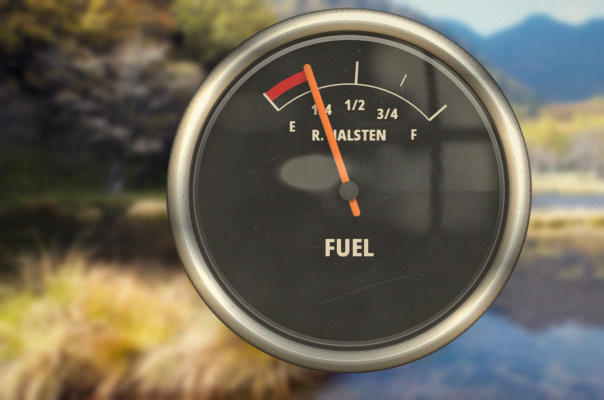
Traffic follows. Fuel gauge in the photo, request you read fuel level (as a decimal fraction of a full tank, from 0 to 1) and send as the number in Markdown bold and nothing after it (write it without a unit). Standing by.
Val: **0.25**
